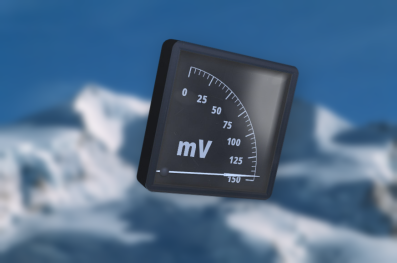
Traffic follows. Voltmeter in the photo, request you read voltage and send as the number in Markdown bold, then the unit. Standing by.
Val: **145** mV
